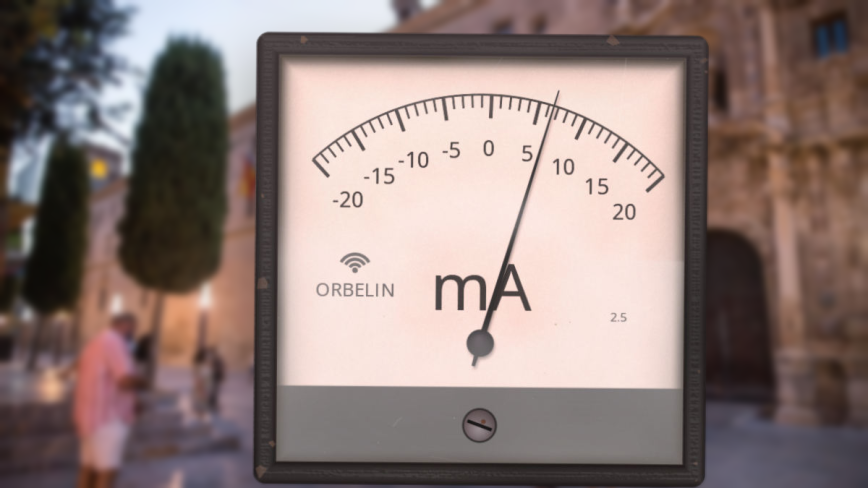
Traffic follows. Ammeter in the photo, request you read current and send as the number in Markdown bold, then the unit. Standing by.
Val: **6.5** mA
